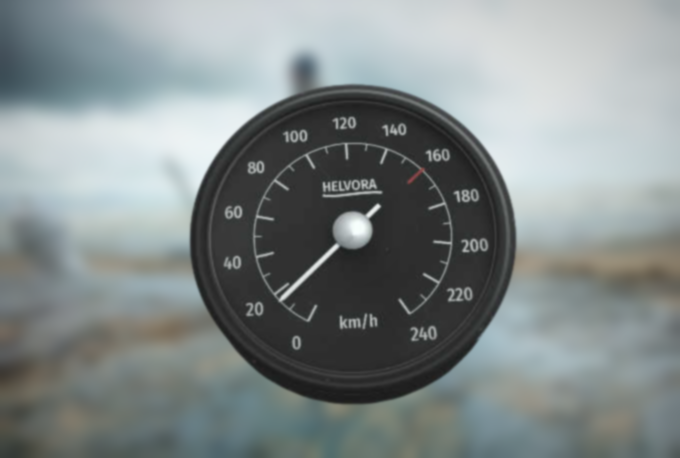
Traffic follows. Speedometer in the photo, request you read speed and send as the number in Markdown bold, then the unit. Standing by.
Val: **15** km/h
